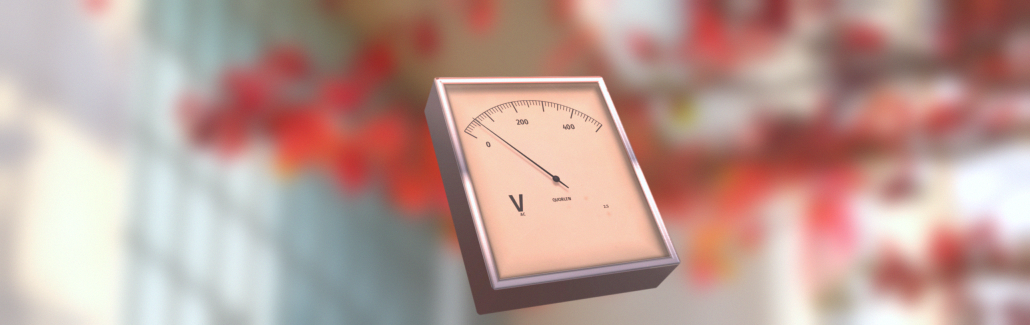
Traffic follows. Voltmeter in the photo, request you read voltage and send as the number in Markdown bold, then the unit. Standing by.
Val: **50** V
